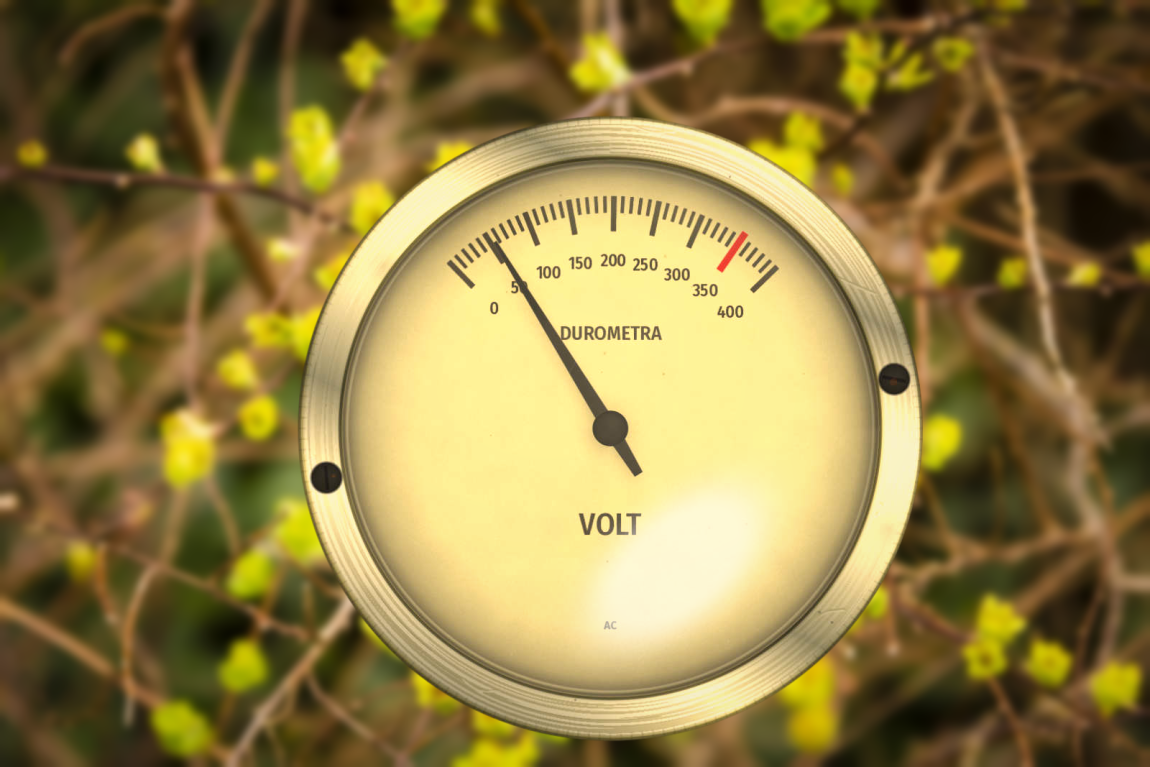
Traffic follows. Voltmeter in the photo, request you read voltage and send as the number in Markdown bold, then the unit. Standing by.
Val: **55** V
